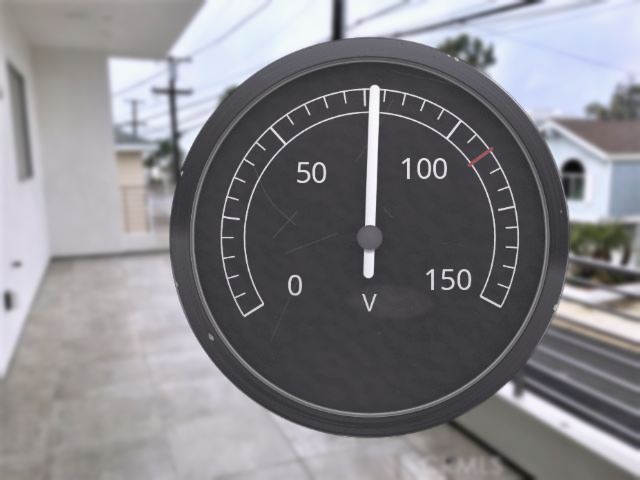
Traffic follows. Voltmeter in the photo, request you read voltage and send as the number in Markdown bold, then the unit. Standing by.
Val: **77.5** V
